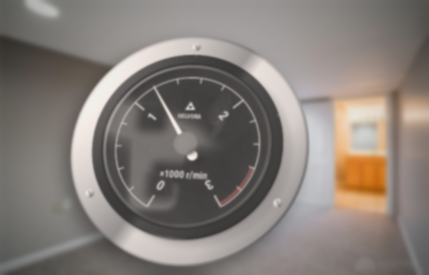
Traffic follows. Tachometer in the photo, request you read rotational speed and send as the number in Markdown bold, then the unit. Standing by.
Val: **1200** rpm
